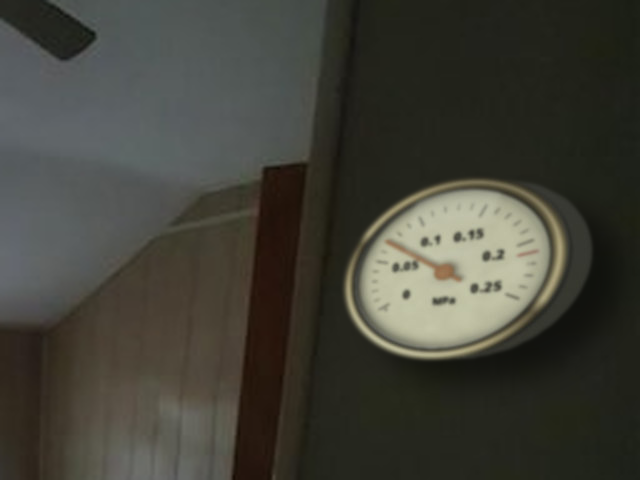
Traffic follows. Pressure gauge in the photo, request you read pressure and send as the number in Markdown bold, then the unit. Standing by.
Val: **0.07** MPa
